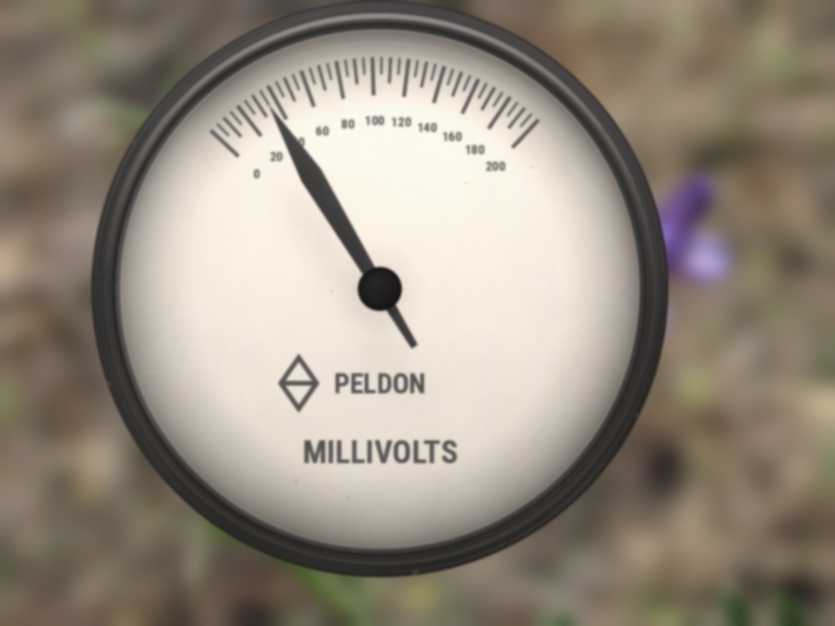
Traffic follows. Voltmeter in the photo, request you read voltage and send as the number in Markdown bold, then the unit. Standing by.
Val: **35** mV
